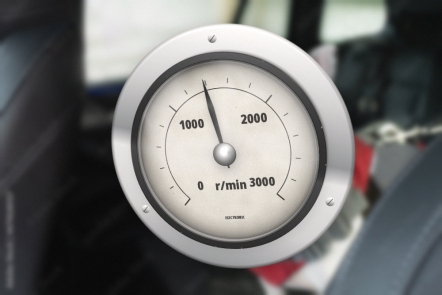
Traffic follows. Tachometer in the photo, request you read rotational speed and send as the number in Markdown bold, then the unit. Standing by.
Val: **1400** rpm
